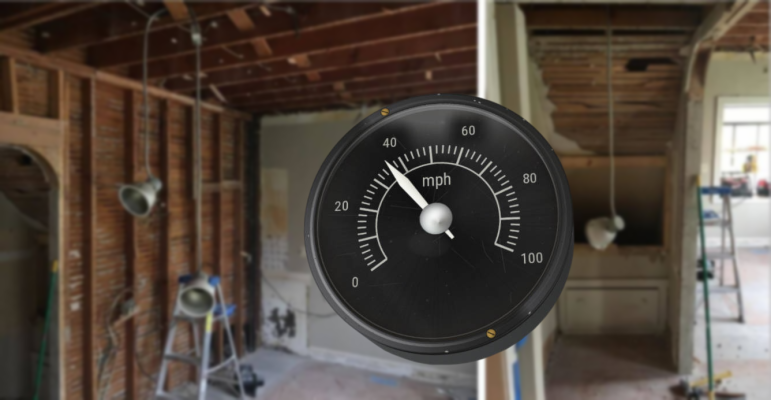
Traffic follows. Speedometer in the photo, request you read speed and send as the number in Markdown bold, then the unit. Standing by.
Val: **36** mph
